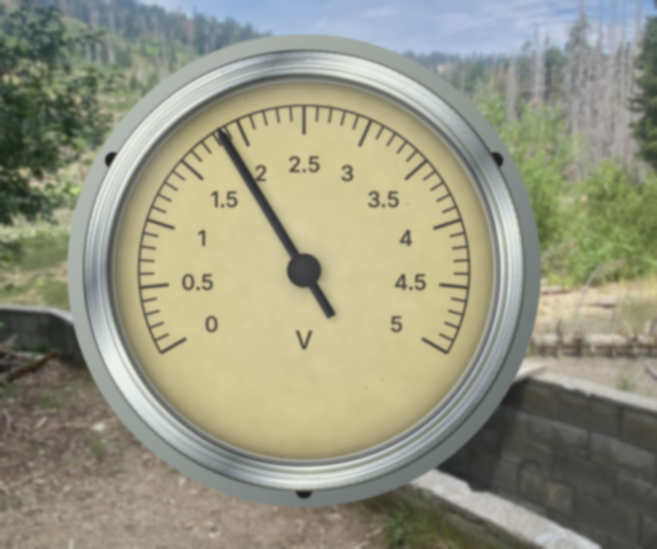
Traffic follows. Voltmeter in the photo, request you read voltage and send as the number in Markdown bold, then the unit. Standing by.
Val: **1.85** V
